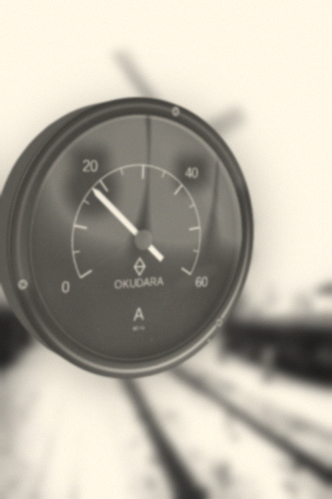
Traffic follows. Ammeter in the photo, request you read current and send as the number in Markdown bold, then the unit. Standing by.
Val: **17.5** A
